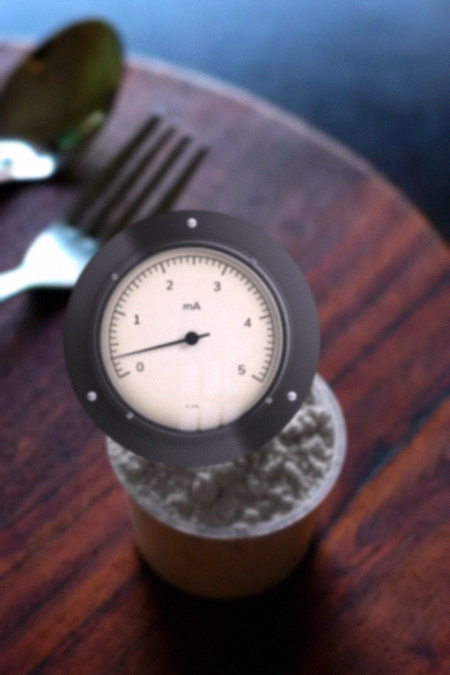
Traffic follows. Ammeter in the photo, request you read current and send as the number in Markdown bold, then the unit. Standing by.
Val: **0.3** mA
